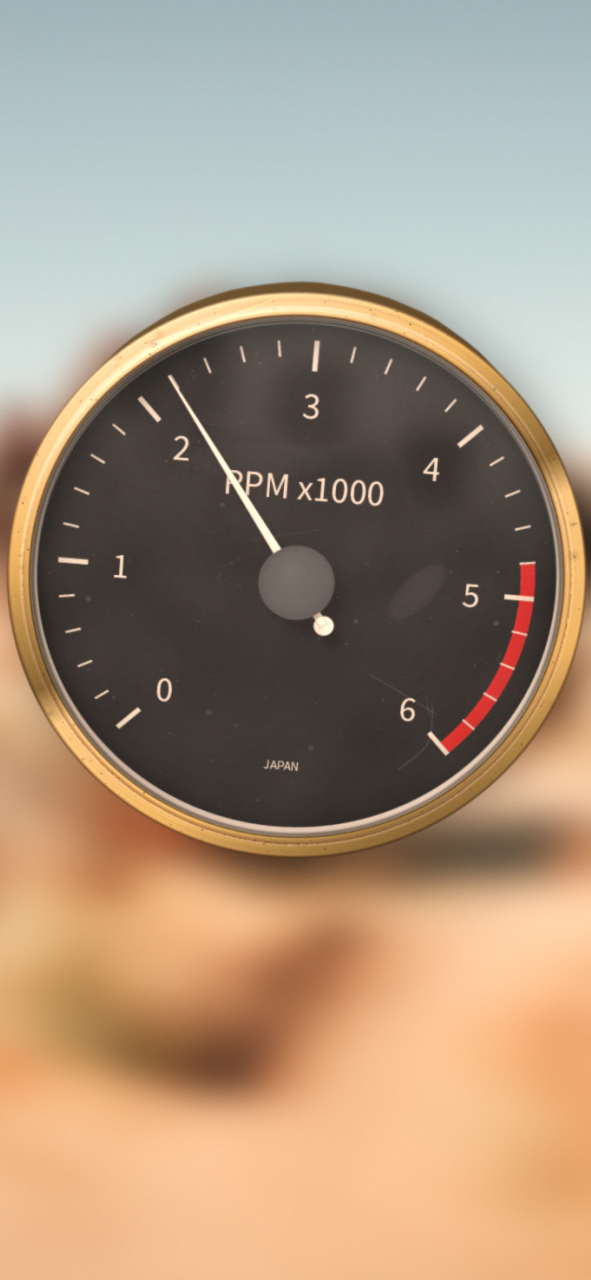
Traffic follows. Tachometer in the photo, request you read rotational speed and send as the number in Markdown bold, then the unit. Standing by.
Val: **2200** rpm
